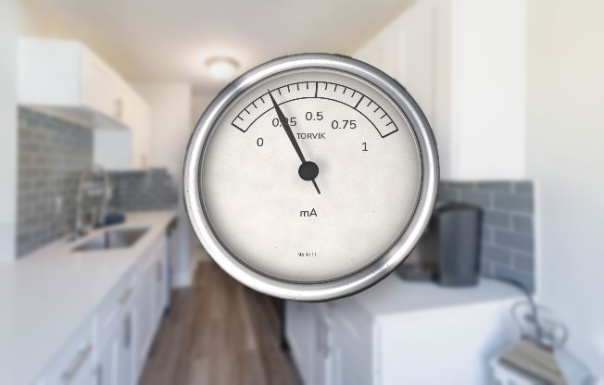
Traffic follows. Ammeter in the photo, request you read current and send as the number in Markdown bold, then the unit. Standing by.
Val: **0.25** mA
